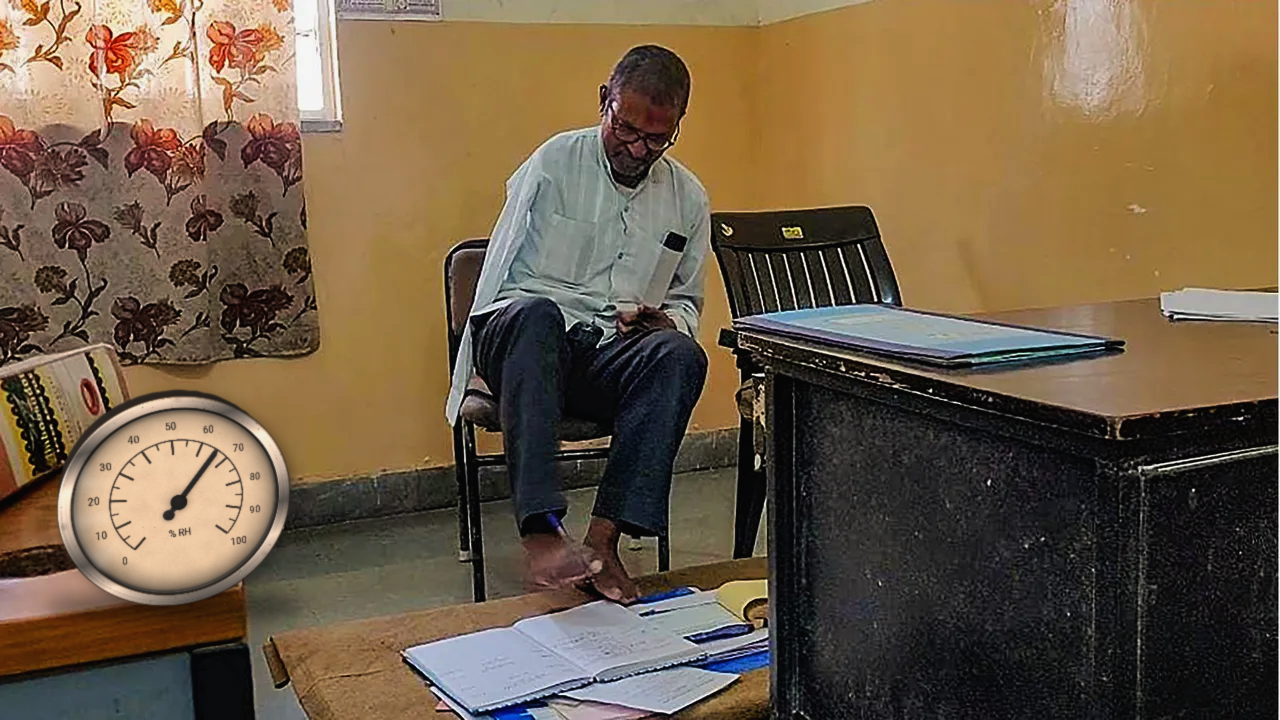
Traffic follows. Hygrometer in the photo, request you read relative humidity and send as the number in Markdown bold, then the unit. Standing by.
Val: **65** %
